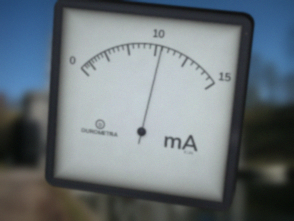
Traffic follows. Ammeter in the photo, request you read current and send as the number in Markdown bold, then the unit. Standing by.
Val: **10.5** mA
